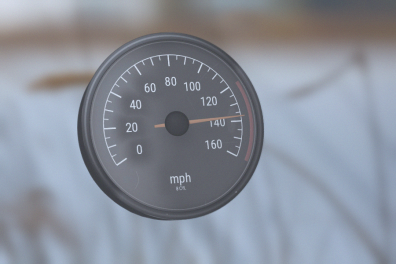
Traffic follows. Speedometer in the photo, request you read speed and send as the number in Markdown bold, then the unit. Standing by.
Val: **137.5** mph
